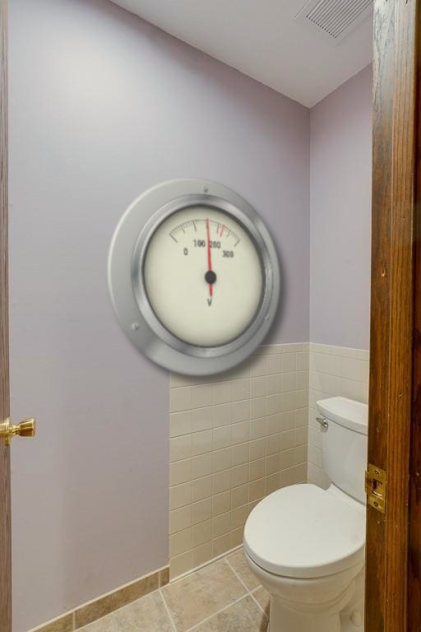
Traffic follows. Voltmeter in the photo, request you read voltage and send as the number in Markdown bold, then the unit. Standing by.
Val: **150** V
